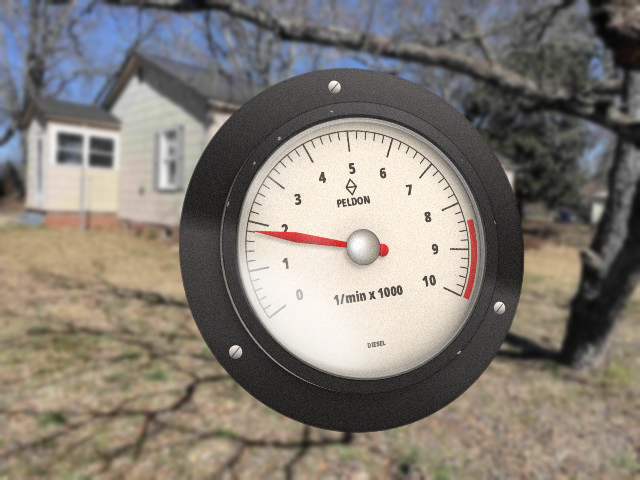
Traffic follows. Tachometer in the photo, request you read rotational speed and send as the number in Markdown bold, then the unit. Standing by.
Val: **1800** rpm
